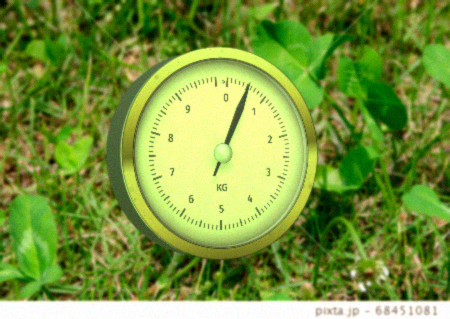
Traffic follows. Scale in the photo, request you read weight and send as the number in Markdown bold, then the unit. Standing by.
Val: **0.5** kg
